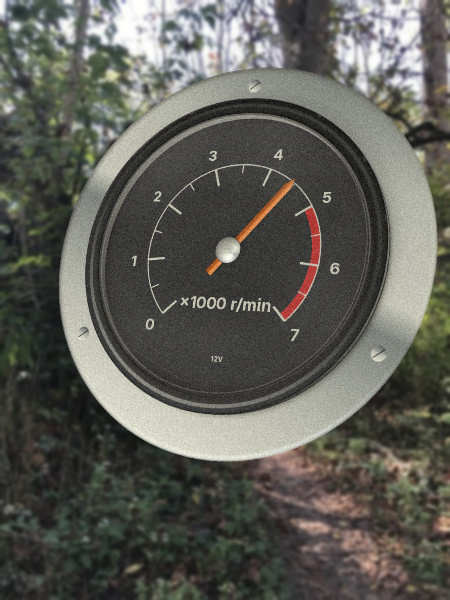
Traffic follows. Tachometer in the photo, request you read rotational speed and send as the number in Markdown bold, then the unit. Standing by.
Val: **4500** rpm
